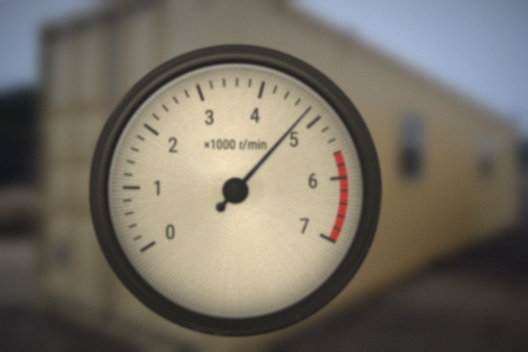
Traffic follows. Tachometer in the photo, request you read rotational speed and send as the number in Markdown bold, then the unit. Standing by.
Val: **4800** rpm
